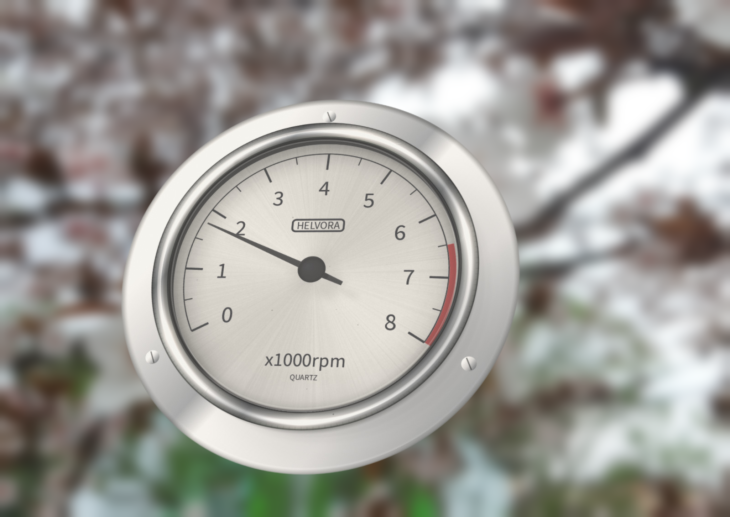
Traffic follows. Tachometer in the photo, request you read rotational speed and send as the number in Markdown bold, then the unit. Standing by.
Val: **1750** rpm
